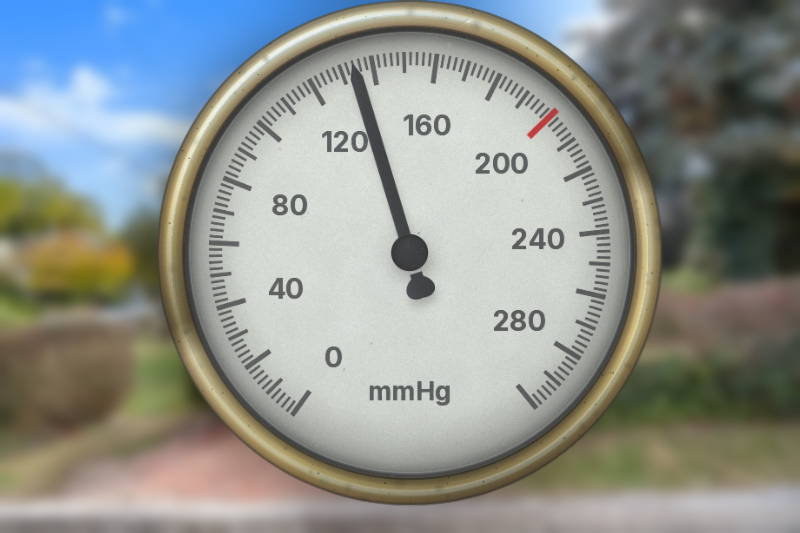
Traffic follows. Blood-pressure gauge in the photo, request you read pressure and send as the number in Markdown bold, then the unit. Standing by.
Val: **134** mmHg
